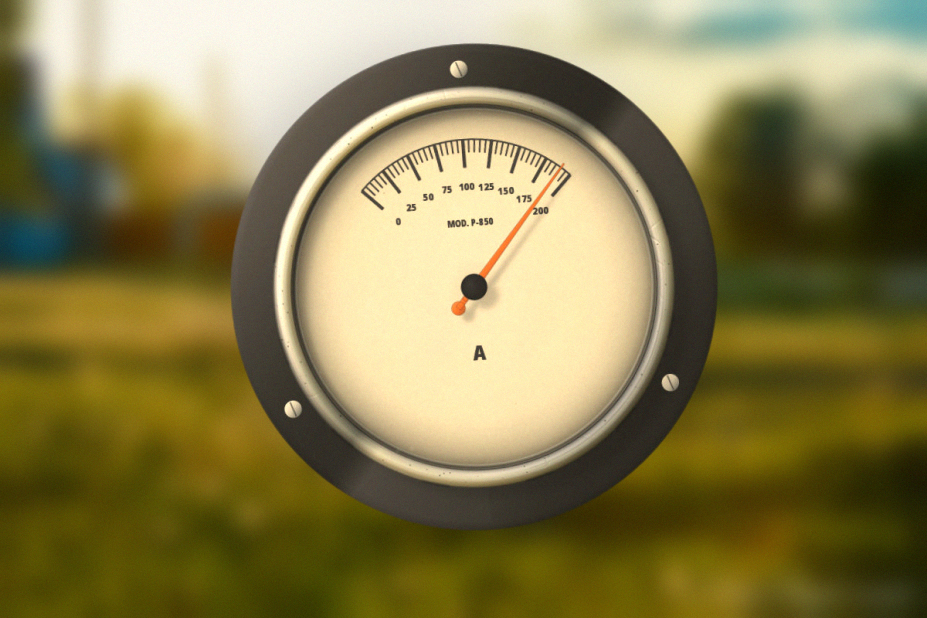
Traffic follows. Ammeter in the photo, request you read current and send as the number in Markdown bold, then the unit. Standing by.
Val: **190** A
